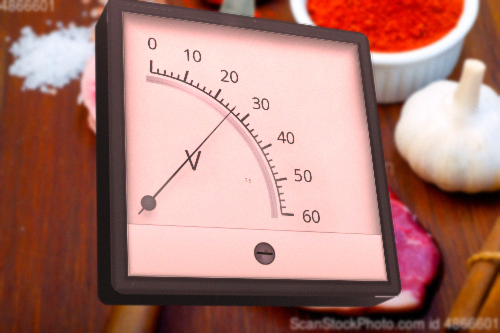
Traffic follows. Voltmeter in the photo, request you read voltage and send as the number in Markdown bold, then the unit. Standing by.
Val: **26** V
